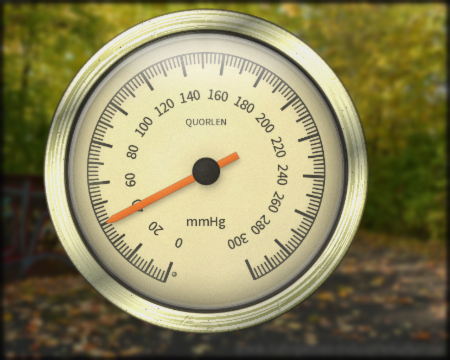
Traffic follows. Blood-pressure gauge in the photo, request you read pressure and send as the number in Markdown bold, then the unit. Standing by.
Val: **40** mmHg
